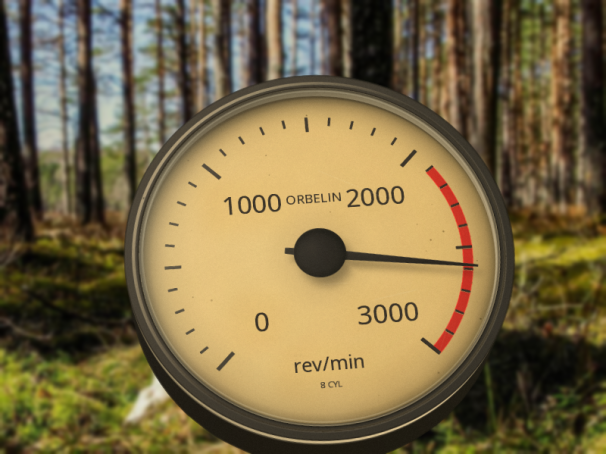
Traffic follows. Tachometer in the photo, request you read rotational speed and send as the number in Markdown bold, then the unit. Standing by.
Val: **2600** rpm
